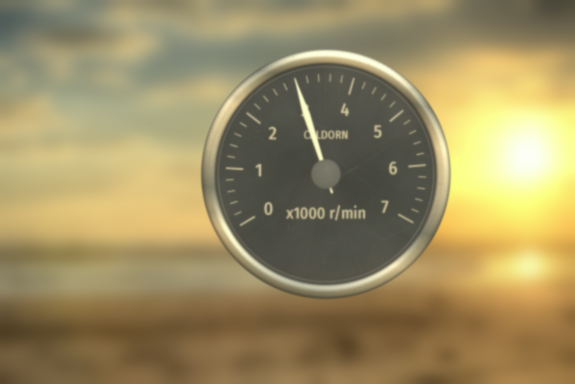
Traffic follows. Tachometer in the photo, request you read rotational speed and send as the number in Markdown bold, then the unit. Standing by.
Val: **3000** rpm
